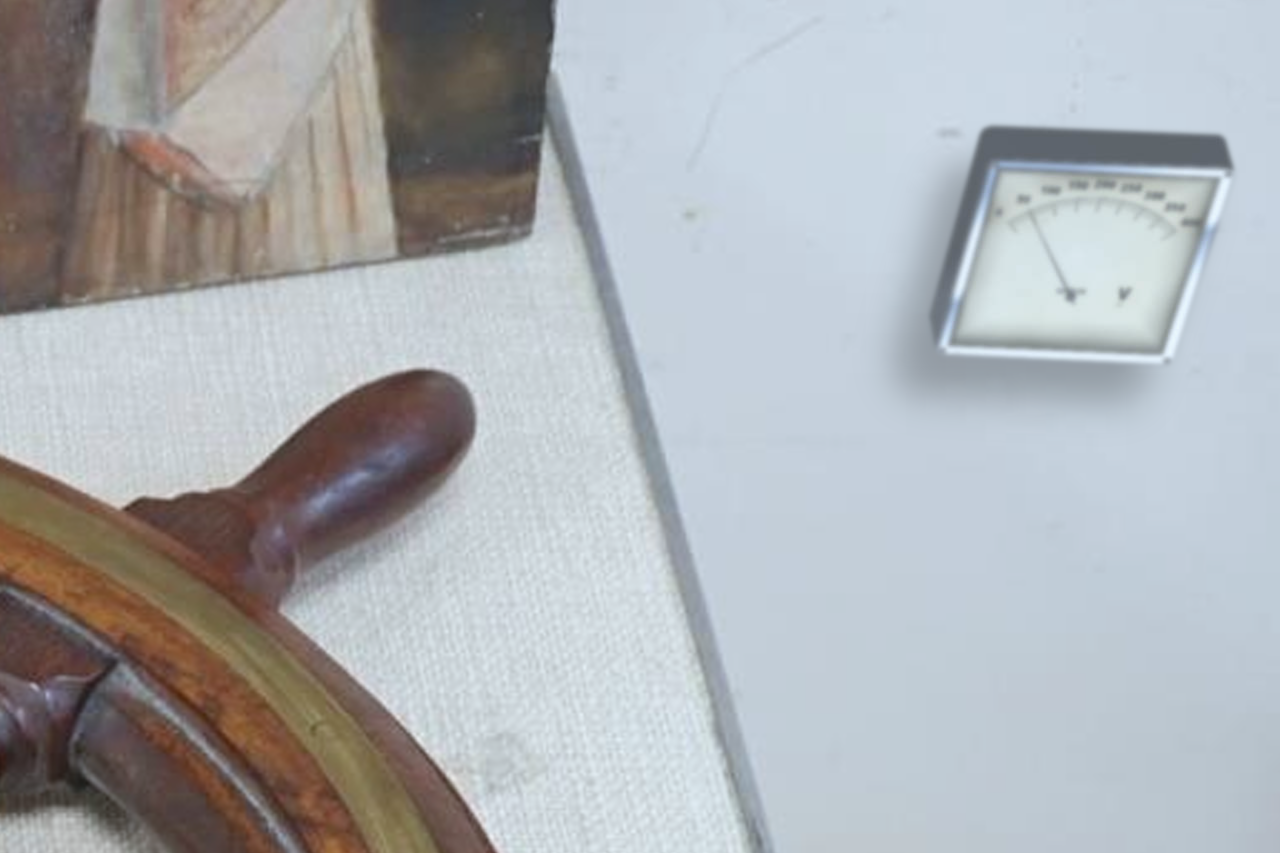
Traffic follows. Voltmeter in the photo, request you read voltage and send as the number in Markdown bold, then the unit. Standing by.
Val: **50** V
